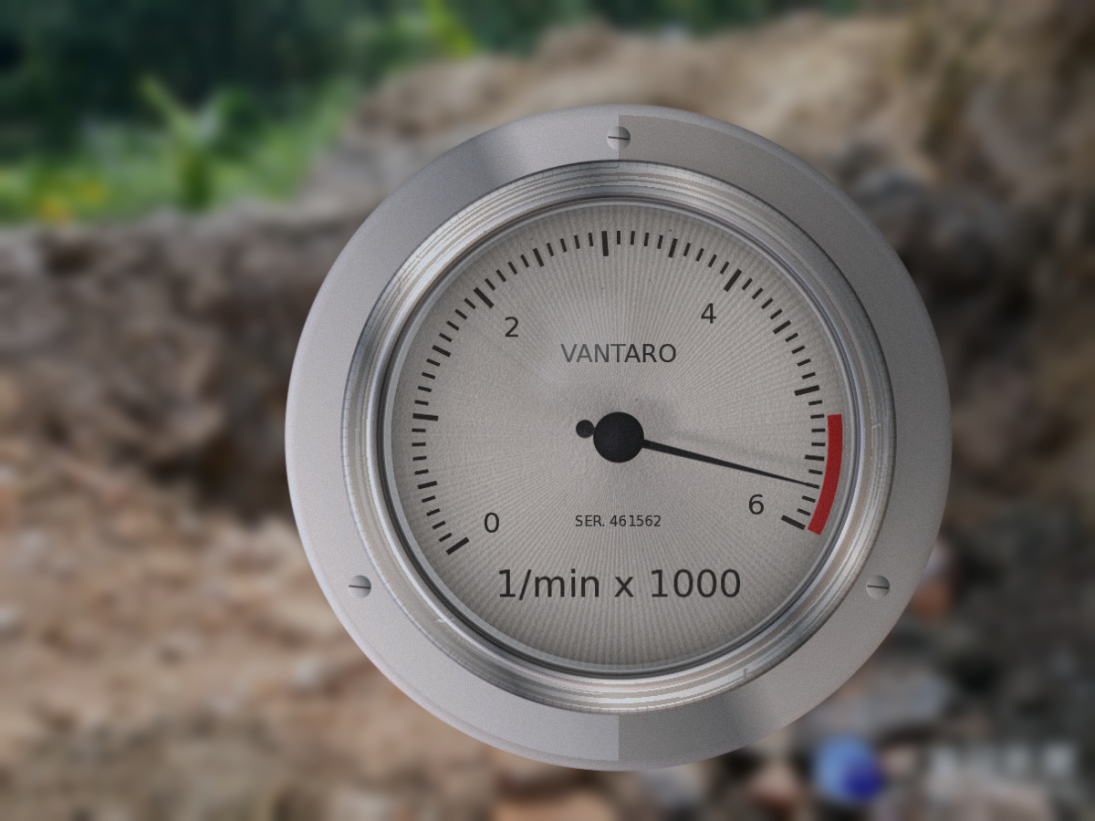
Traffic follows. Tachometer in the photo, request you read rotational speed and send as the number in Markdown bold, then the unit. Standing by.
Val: **5700** rpm
